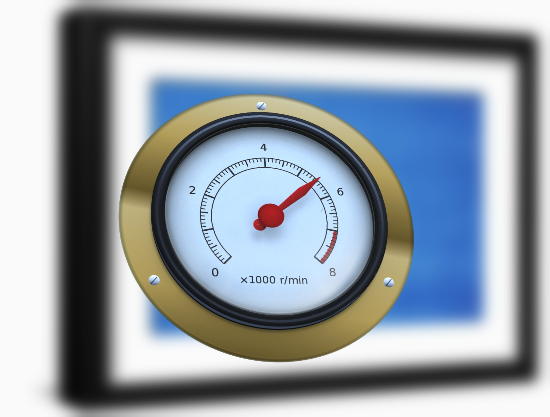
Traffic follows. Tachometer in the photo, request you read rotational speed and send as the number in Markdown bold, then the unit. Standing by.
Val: **5500** rpm
